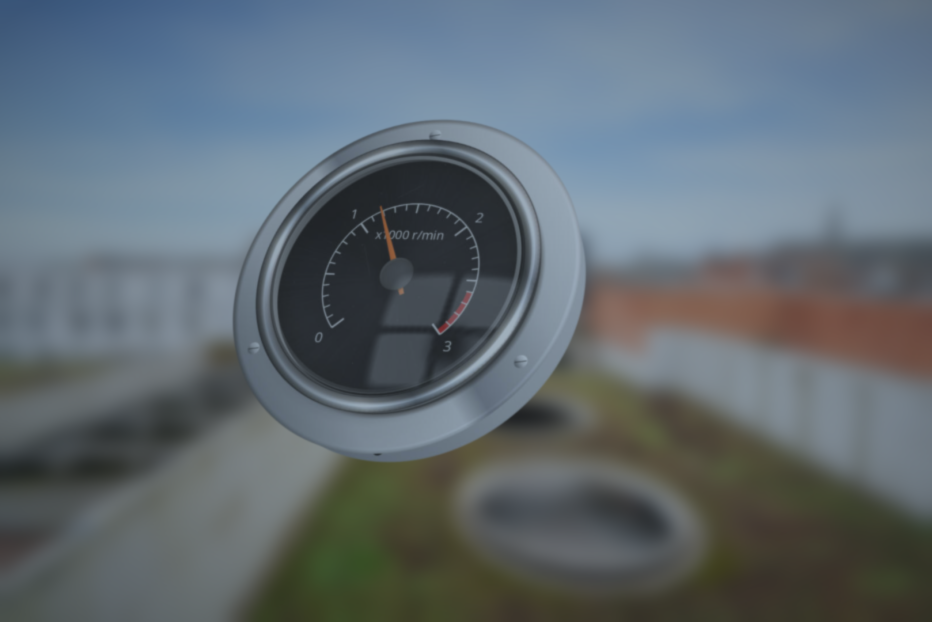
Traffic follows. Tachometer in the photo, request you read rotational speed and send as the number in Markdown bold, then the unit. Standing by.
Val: **1200** rpm
